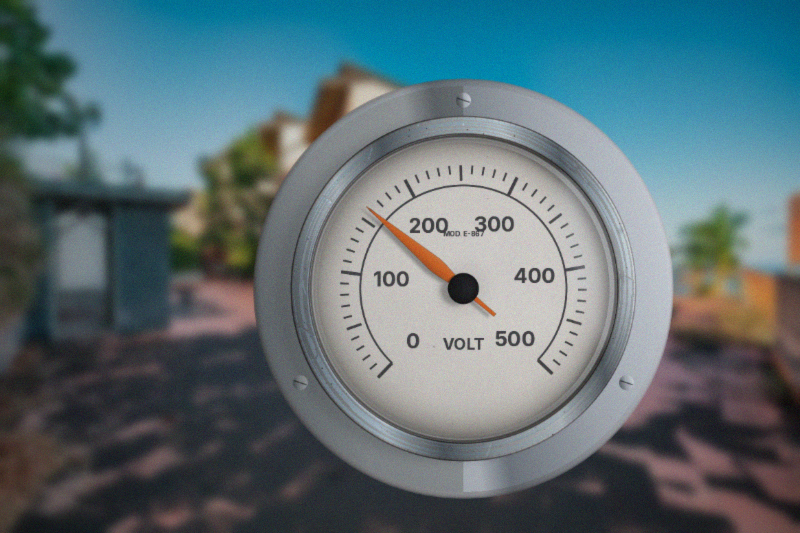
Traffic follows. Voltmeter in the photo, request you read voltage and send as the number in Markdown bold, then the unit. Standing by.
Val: **160** V
